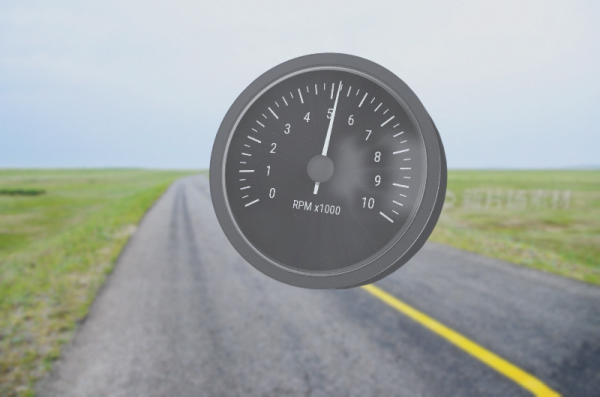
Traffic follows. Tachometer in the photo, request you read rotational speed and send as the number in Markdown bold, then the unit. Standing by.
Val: **5250** rpm
